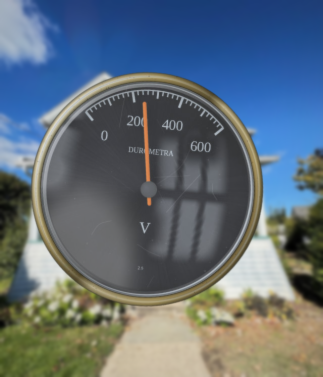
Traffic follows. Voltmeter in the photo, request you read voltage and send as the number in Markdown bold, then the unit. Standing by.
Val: **240** V
